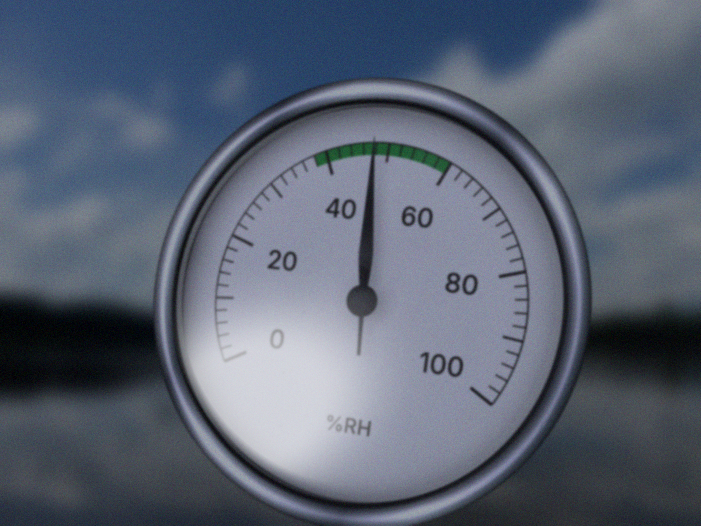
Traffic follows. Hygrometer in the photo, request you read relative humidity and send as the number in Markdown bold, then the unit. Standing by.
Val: **48** %
